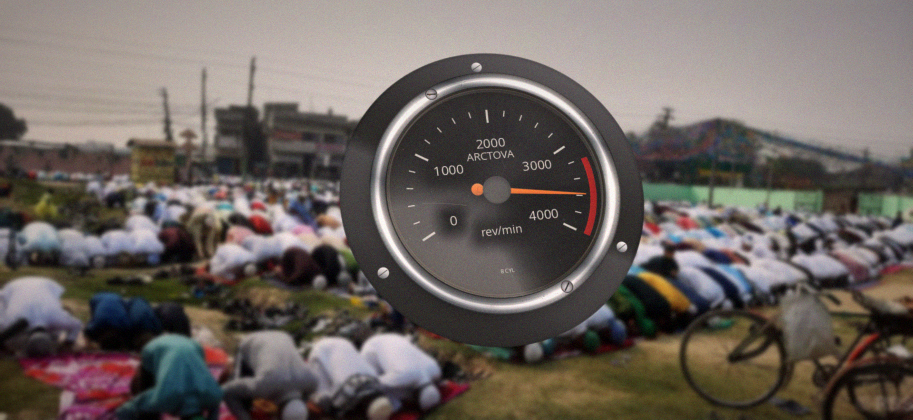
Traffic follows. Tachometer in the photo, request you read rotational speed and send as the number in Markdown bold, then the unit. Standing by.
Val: **3600** rpm
